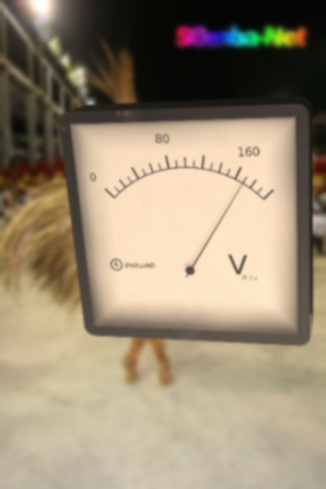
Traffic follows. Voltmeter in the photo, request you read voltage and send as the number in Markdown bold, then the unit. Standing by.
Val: **170** V
